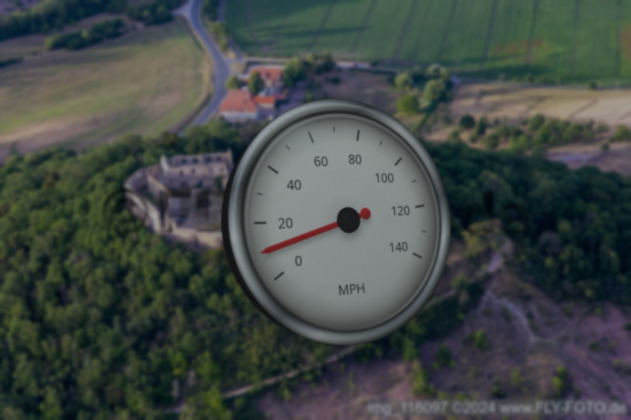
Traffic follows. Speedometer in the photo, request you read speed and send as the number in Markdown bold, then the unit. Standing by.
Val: **10** mph
